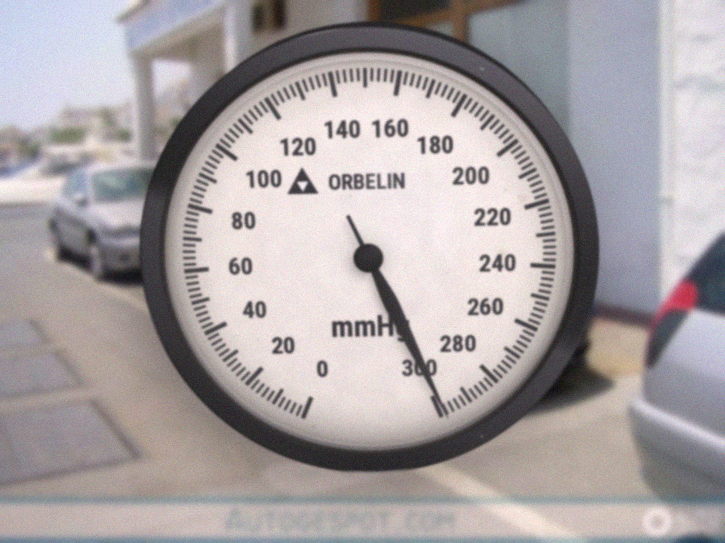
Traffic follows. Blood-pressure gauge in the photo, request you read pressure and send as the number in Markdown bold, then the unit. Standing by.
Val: **298** mmHg
